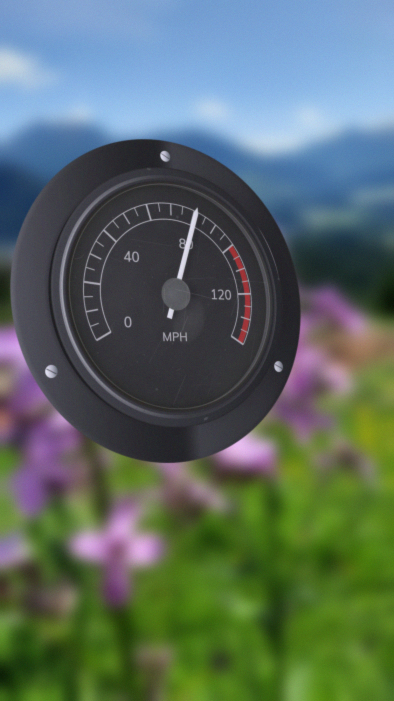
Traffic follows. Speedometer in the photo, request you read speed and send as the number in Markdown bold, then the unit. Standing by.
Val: **80** mph
